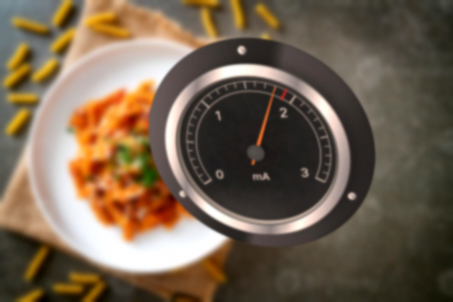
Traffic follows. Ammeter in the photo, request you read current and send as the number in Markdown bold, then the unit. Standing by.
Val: **1.8** mA
